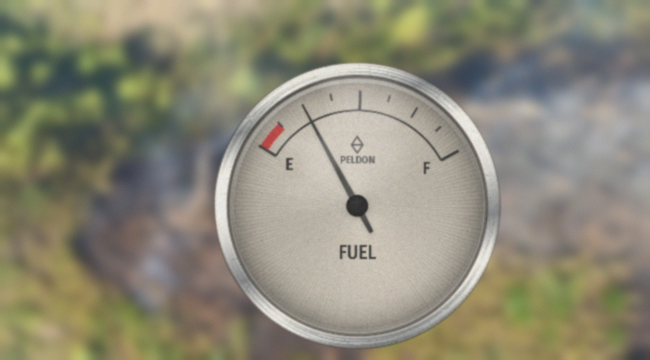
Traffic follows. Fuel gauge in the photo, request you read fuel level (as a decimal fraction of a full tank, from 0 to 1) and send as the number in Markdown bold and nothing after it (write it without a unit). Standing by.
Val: **0.25**
